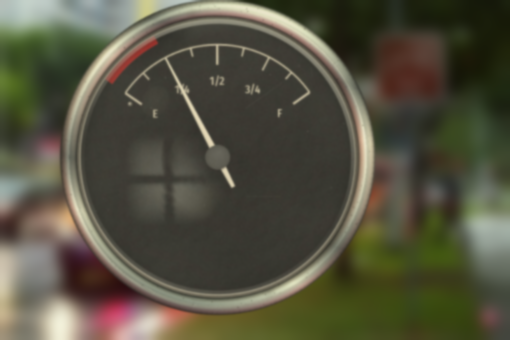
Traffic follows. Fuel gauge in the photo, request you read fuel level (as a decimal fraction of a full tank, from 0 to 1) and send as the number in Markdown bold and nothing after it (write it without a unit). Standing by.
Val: **0.25**
